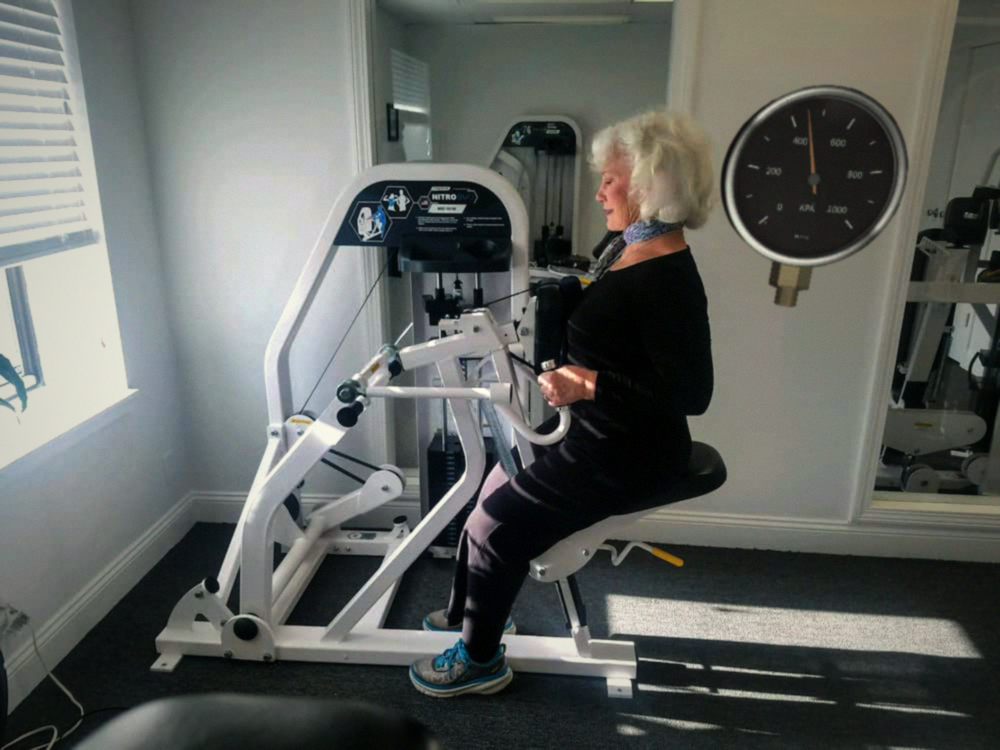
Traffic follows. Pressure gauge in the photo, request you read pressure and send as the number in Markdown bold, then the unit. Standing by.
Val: **450** kPa
